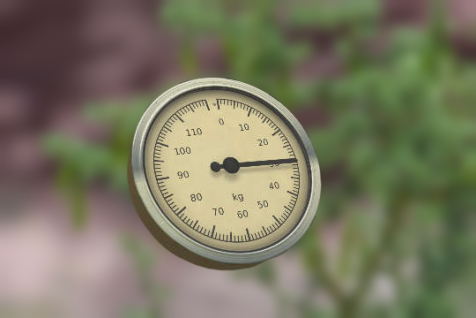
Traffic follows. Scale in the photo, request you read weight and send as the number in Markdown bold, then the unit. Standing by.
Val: **30** kg
